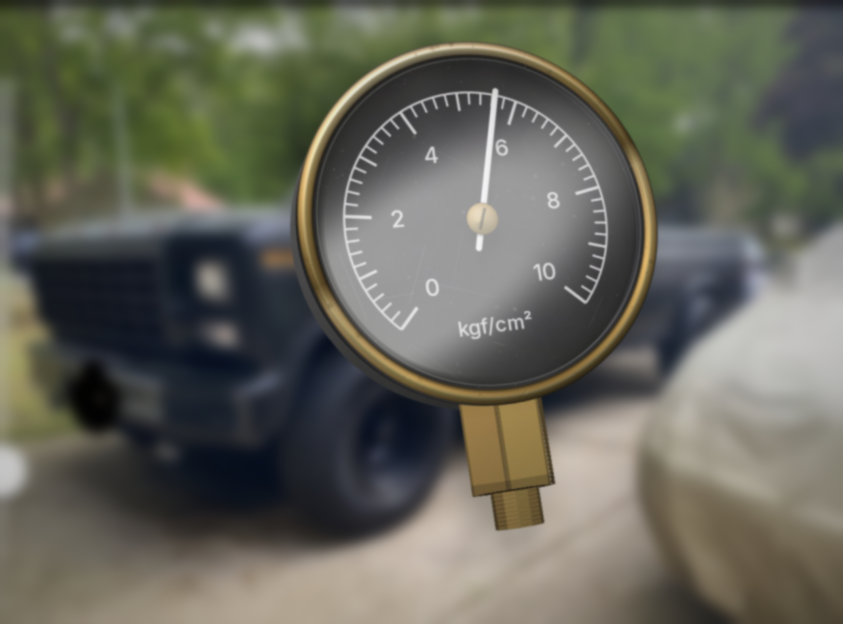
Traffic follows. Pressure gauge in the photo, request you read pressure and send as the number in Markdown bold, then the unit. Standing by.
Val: **5.6** kg/cm²
